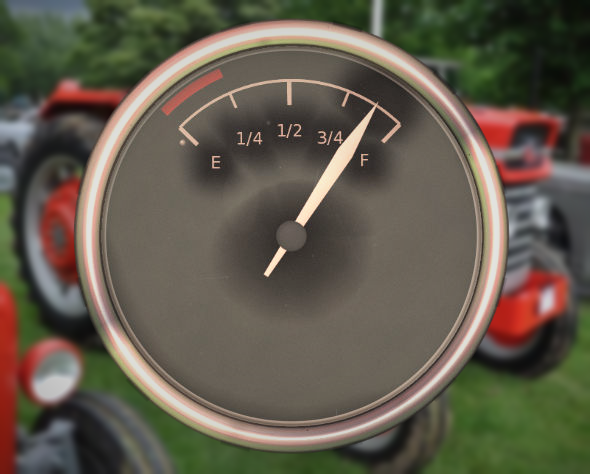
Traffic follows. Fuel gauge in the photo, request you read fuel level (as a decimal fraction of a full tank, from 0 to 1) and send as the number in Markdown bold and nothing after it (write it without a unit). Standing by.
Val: **0.875**
